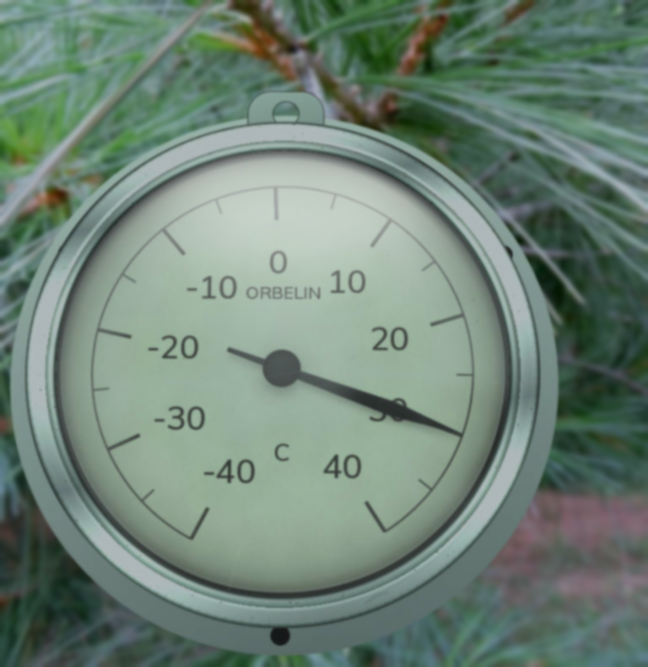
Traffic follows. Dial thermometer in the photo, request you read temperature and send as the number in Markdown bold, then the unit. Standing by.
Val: **30** °C
